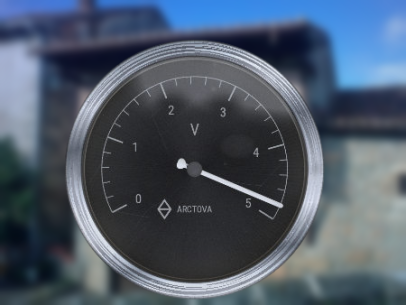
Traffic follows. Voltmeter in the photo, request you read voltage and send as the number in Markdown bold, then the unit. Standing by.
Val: **4.8** V
